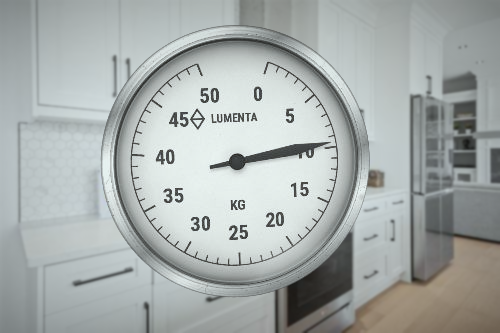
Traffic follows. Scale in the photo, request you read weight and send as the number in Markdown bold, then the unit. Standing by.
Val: **9.5** kg
